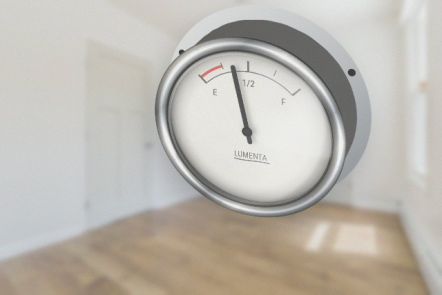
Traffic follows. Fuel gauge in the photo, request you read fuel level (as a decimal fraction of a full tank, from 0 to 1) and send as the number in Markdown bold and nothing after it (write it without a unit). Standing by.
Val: **0.375**
